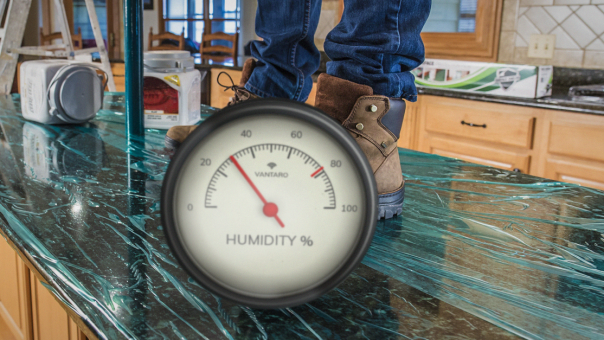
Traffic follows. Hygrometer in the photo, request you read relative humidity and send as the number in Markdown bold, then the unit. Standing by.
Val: **30** %
